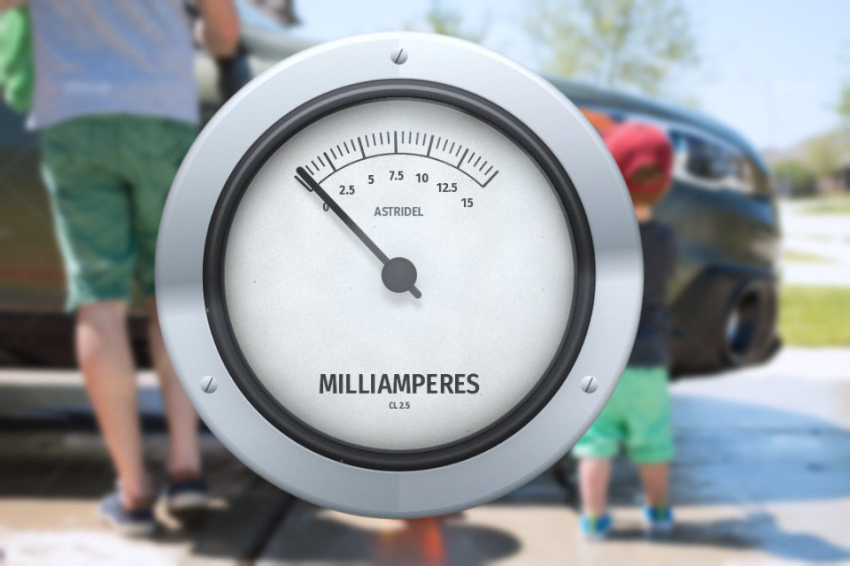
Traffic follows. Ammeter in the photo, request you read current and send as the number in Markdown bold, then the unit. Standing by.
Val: **0.5** mA
